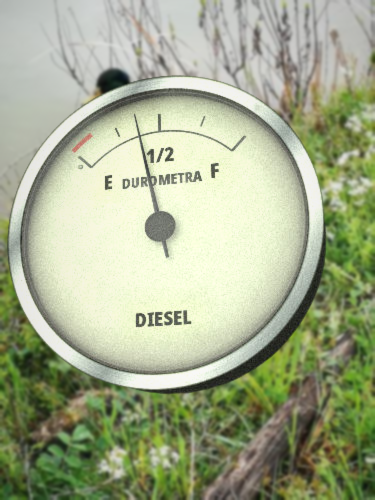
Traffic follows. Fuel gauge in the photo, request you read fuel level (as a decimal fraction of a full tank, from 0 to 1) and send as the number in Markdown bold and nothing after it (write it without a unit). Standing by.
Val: **0.375**
